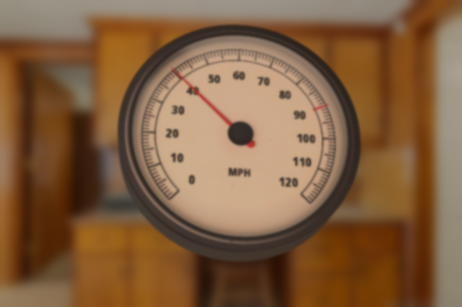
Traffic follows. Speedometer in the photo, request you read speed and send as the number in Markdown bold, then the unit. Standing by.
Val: **40** mph
